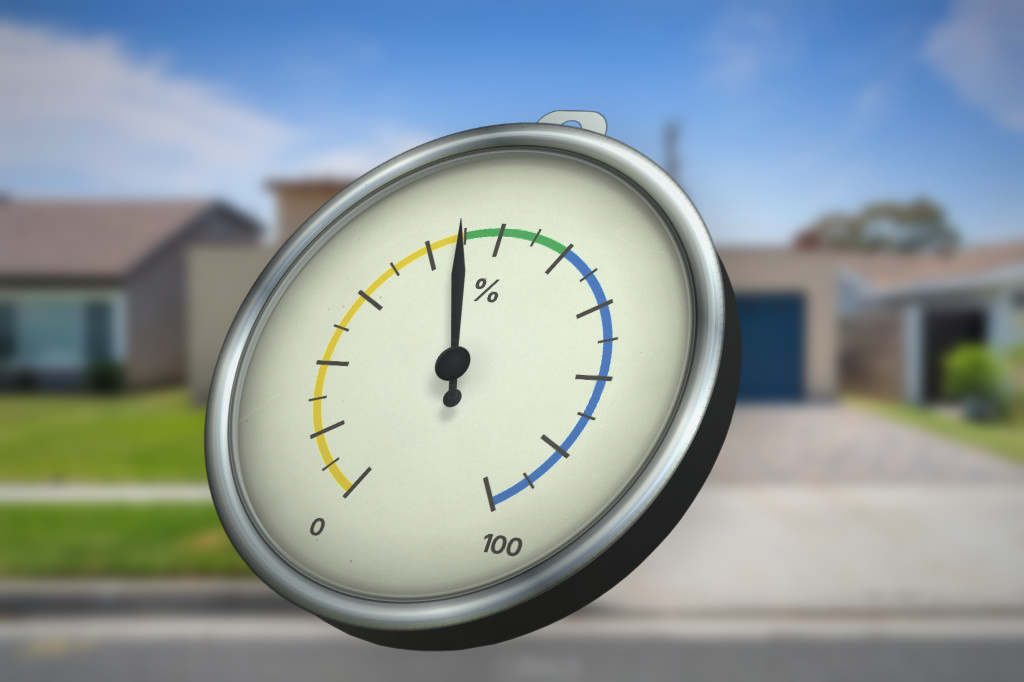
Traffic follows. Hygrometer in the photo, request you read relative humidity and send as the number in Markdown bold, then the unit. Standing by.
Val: **45** %
